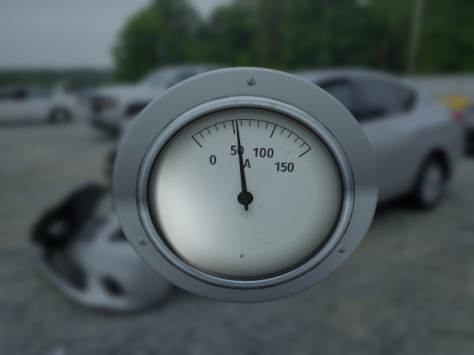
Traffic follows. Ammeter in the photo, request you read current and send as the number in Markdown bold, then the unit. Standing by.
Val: **55** A
